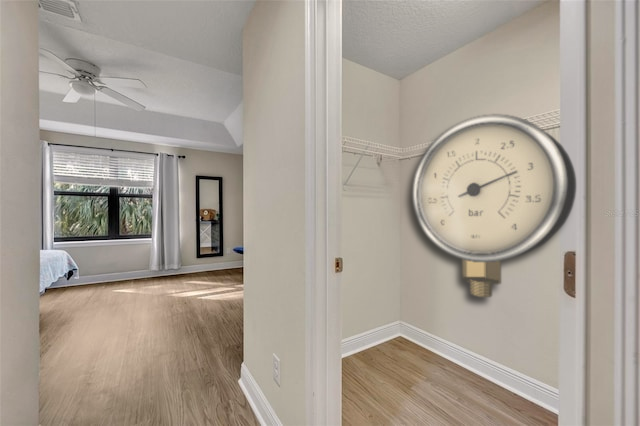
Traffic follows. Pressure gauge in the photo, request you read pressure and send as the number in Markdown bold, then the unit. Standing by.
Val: **3** bar
